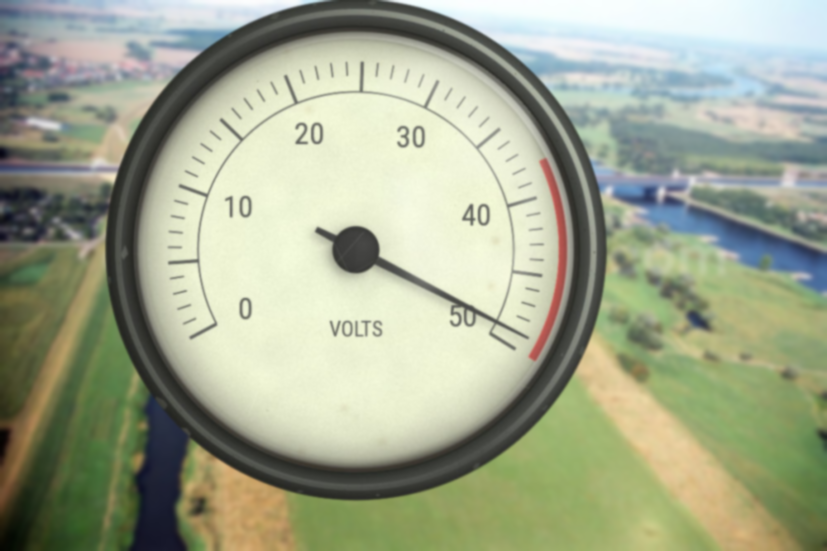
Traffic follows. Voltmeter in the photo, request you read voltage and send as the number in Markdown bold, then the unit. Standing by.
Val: **49** V
